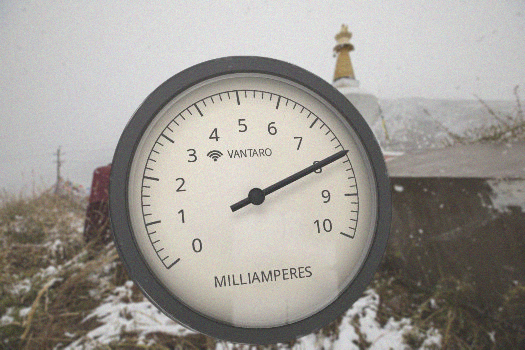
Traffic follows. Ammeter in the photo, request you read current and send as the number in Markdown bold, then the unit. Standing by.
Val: **8** mA
